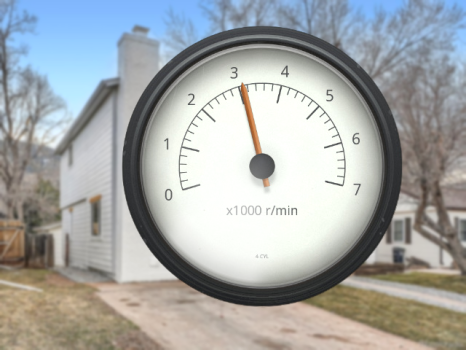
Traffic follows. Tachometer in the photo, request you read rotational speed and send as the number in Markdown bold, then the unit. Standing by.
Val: **3100** rpm
